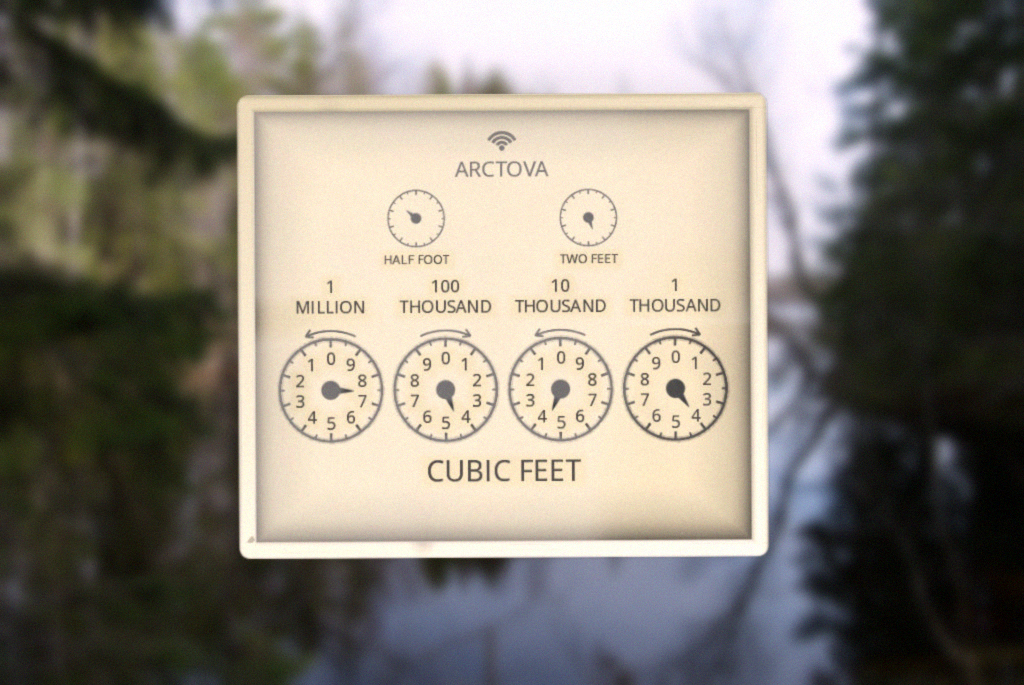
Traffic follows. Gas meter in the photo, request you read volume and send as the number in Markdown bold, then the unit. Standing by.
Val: **744400** ft³
